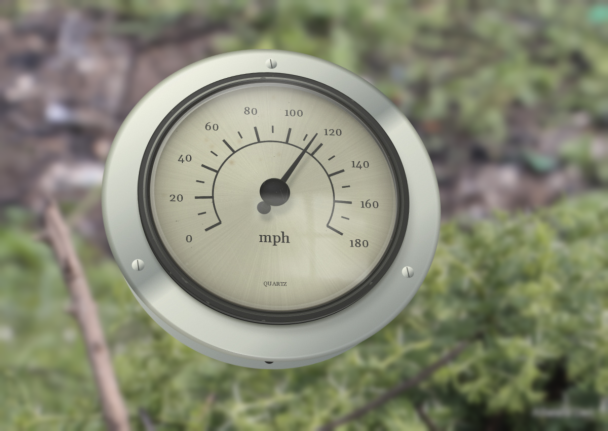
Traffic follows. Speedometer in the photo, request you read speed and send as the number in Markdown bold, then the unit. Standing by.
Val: **115** mph
